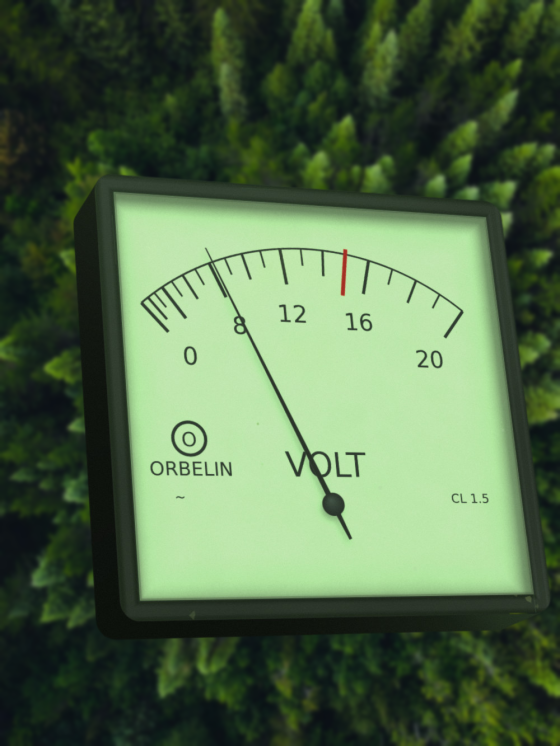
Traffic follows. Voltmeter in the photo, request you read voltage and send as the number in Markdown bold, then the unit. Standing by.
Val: **8** V
